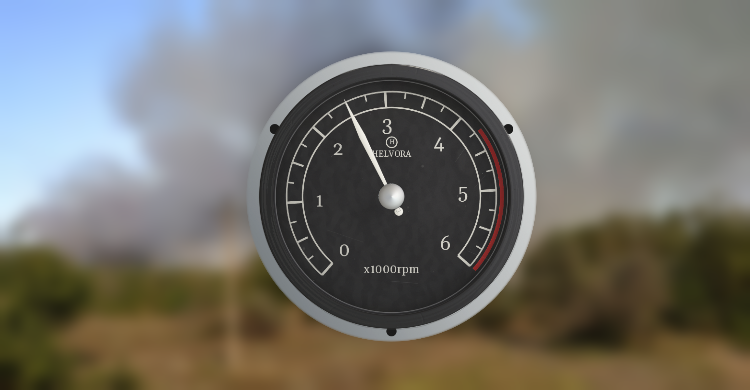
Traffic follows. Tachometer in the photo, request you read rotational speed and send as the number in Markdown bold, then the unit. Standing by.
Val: **2500** rpm
